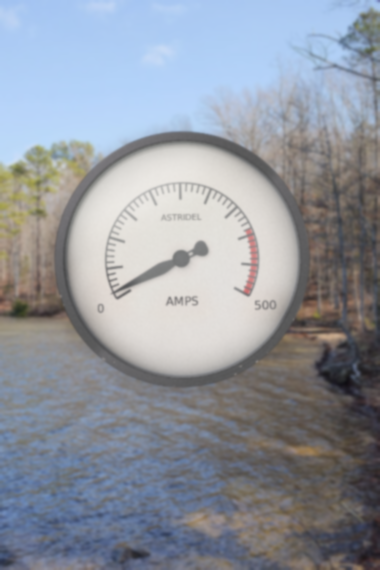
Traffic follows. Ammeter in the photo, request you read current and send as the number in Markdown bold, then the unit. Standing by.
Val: **10** A
